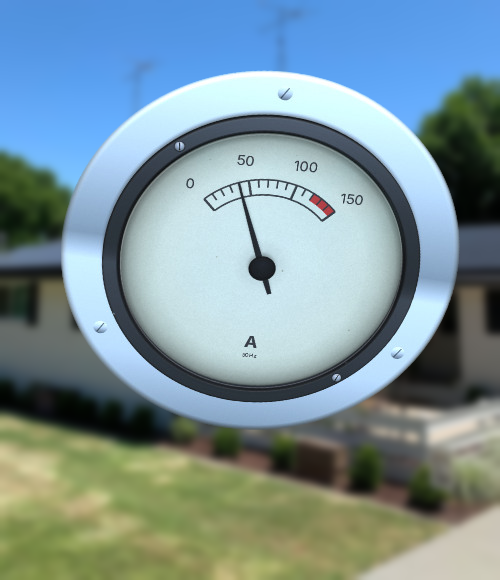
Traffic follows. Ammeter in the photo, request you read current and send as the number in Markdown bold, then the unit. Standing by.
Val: **40** A
